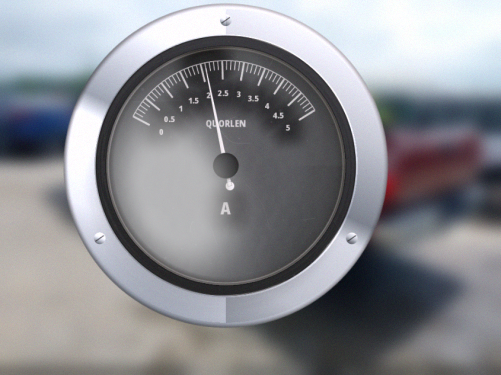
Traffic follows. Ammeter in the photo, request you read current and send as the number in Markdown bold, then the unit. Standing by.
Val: **2.1** A
